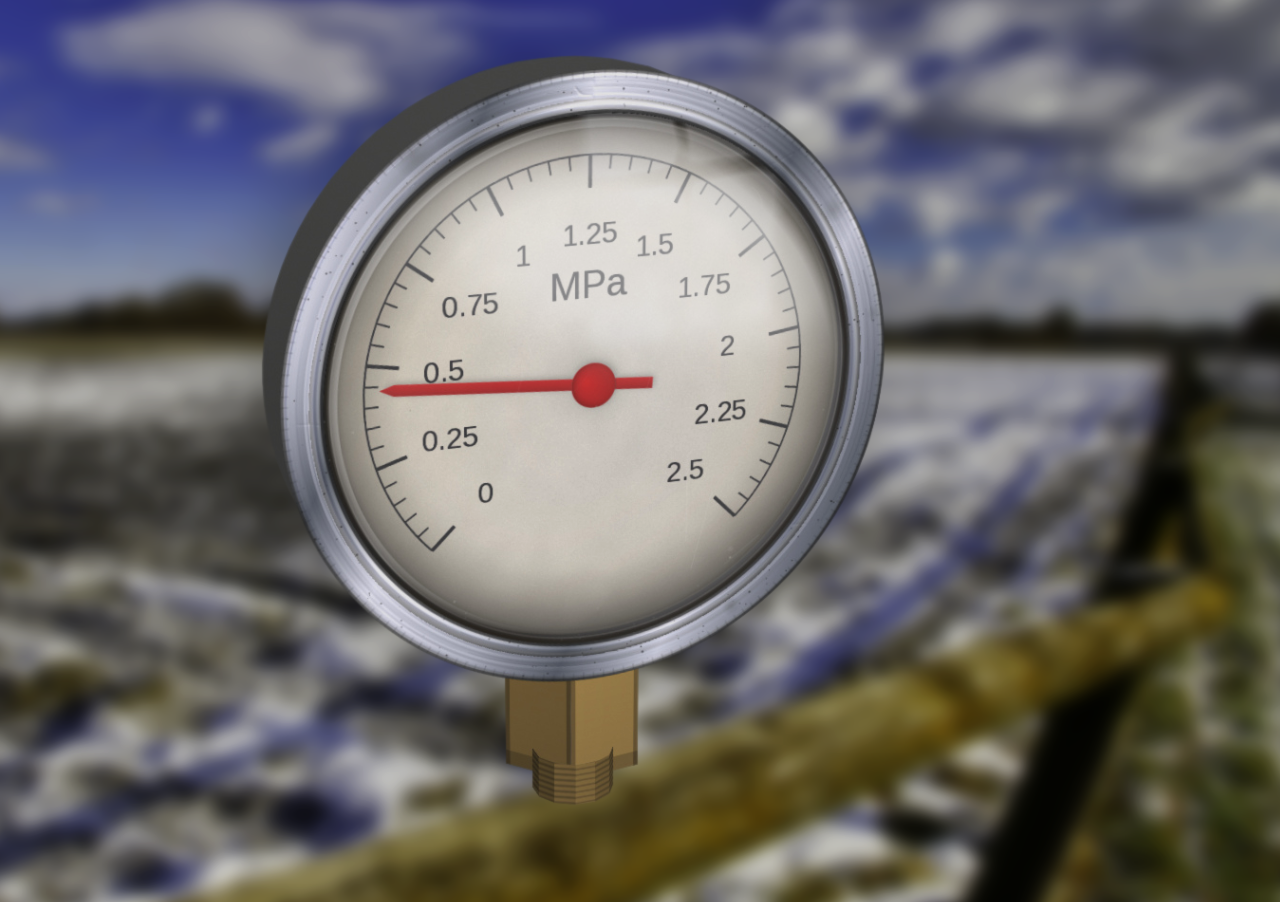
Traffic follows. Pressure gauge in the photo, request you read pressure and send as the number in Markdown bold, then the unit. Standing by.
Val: **0.45** MPa
